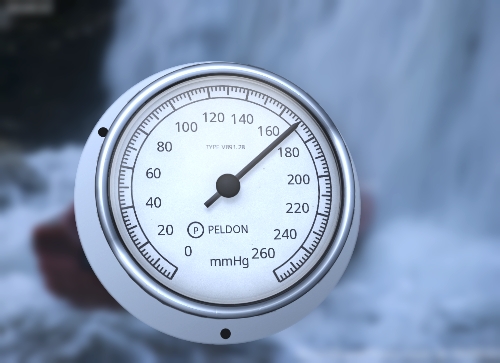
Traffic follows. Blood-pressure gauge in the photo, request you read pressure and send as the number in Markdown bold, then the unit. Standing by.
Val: **170** mmHg
